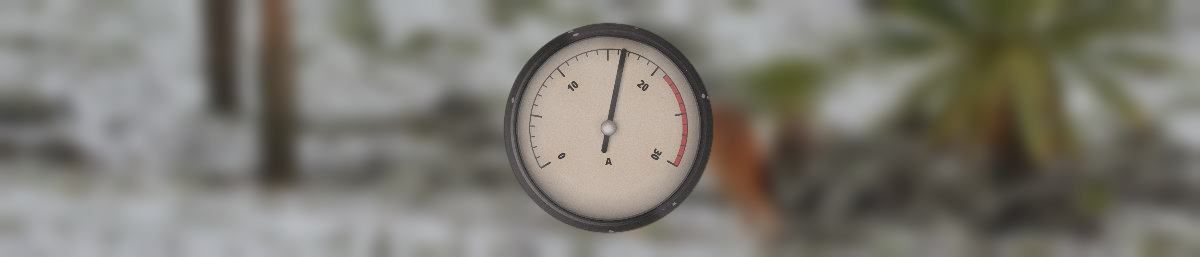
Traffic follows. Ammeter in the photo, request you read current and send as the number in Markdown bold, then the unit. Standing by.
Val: **16.5** A
